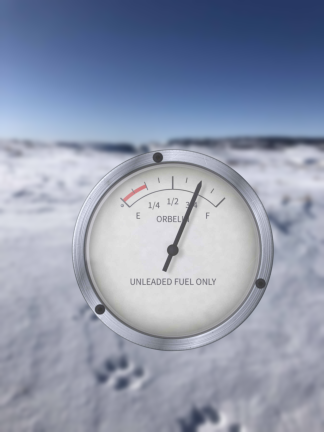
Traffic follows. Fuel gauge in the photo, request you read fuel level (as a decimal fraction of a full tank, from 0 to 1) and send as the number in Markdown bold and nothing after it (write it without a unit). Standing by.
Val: **0.75**
